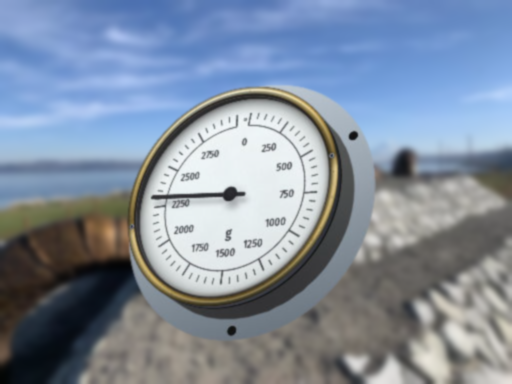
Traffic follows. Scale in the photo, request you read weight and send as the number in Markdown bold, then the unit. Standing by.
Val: **2300** g
